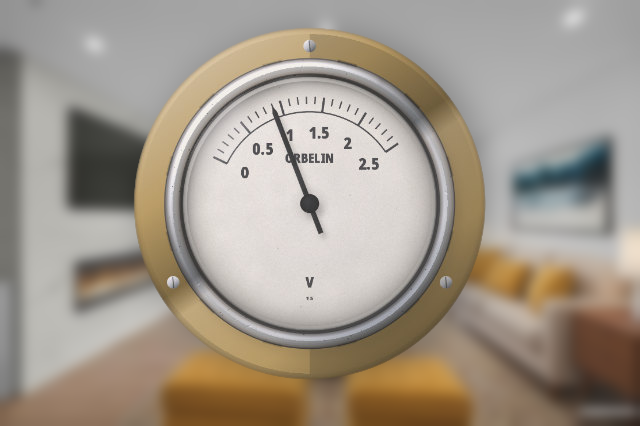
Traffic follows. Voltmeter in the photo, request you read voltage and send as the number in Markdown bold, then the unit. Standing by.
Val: **0.9** V
